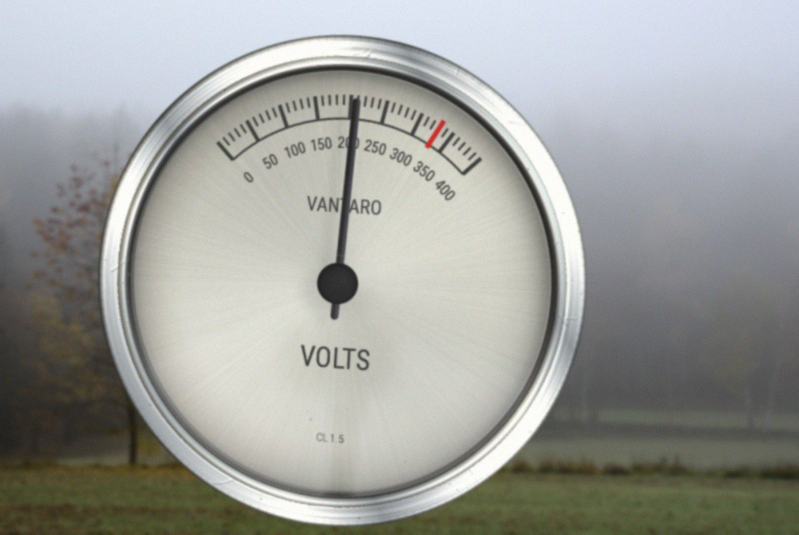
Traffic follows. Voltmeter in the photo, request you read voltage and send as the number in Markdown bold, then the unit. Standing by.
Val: **210** V
